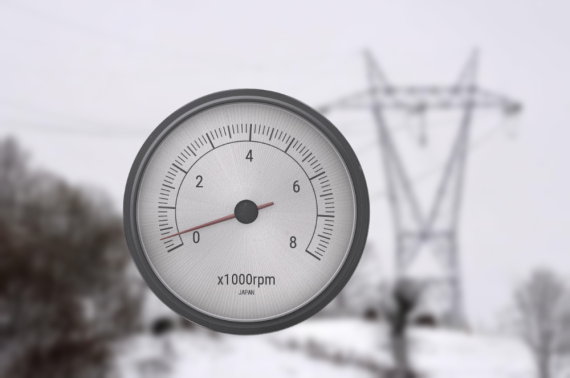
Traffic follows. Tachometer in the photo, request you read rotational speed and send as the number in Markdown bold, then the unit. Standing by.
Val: **300** rpm
